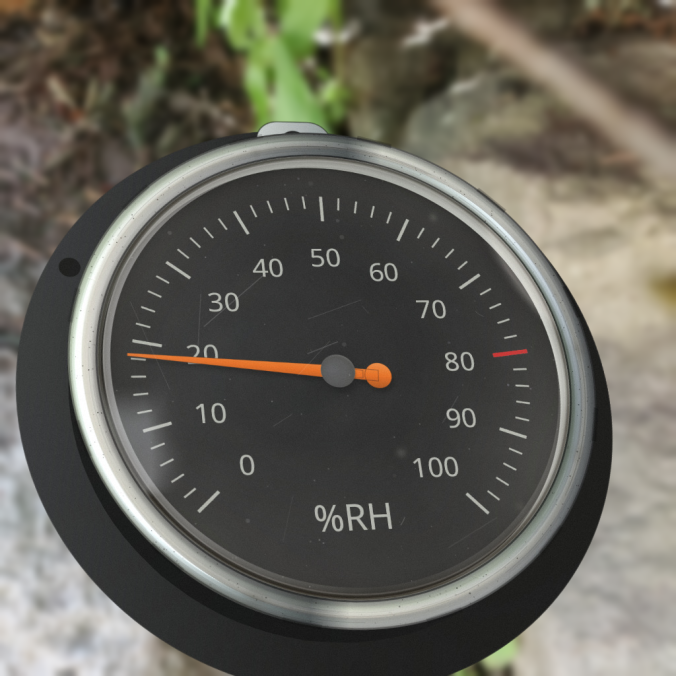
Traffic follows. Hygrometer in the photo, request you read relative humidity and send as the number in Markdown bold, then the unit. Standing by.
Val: **18** %
